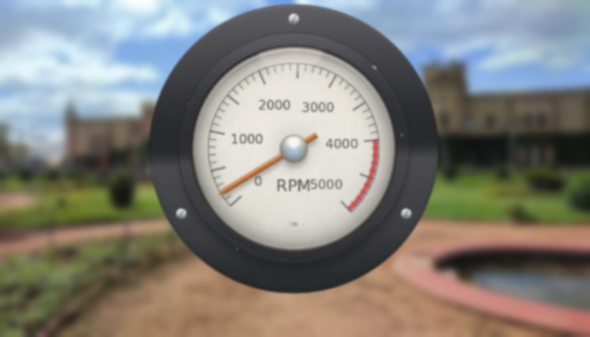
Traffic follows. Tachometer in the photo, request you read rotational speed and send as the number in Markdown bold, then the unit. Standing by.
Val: **200** rpm
